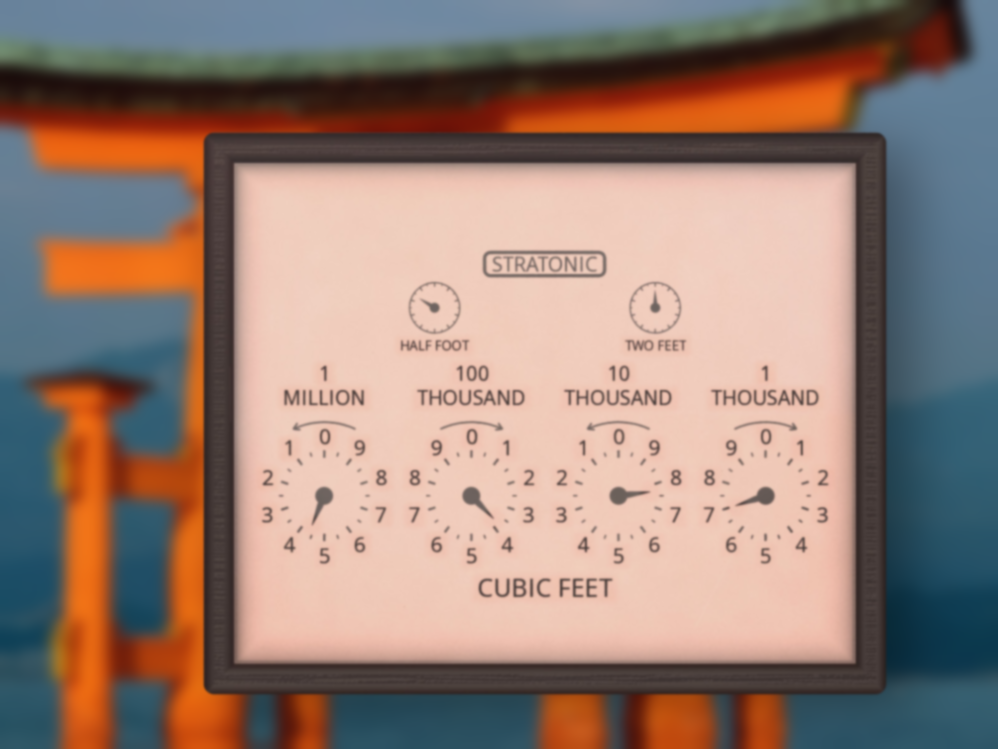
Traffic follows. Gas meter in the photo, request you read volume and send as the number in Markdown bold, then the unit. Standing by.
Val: **437700** ft³
